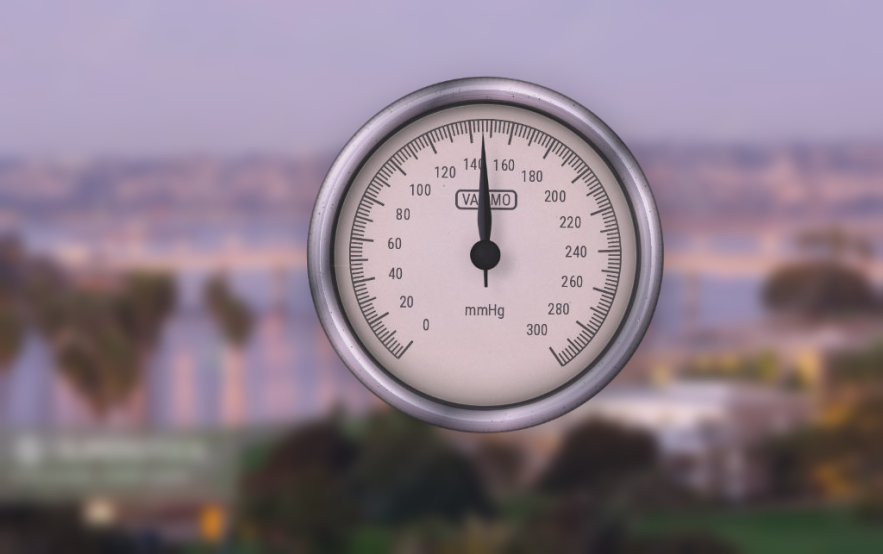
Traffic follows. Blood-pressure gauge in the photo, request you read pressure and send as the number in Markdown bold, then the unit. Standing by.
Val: **146** mmHg
